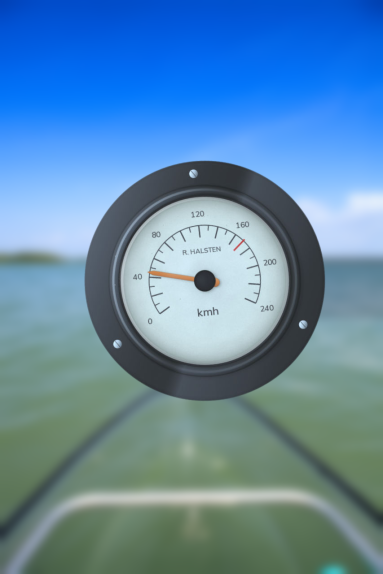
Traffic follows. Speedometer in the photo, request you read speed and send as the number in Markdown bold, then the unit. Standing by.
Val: **45** km/h
